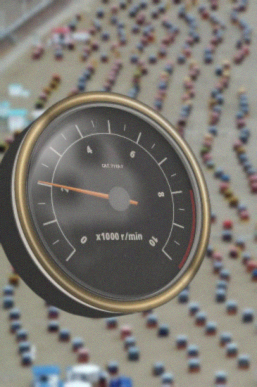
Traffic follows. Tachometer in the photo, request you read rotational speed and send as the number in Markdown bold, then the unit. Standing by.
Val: **2000** rpm
